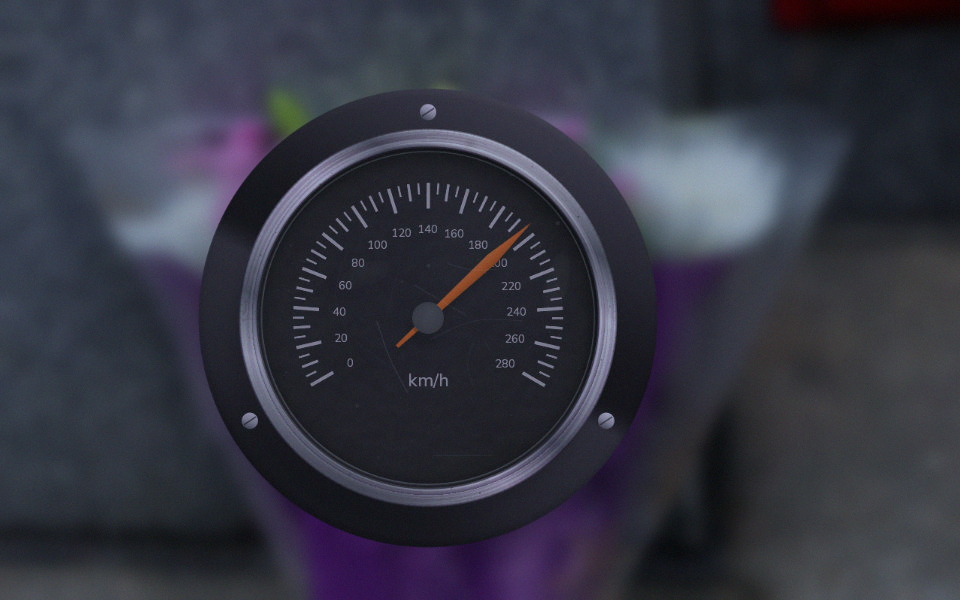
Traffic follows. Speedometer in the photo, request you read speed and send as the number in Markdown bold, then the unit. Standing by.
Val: **195** km/h
